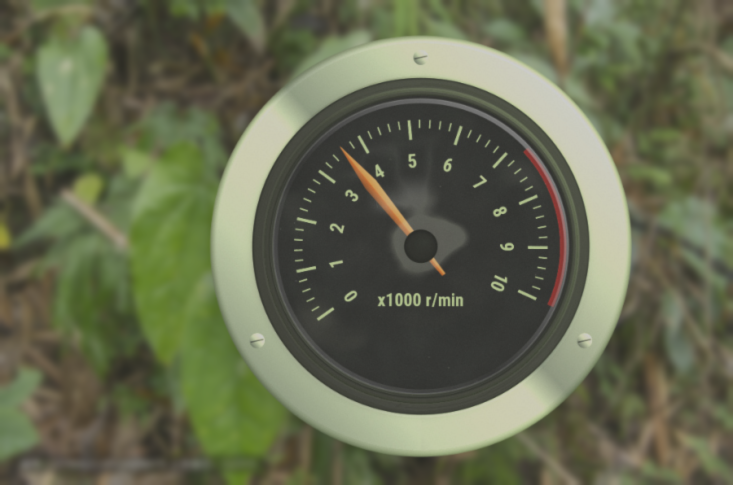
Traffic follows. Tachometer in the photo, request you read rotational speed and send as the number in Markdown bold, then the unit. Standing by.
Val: **3600** rpm
